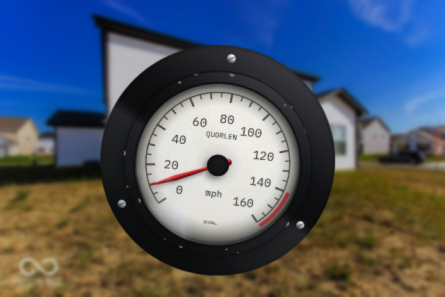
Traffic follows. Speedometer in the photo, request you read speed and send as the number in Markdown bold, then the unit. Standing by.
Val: **10** mph
